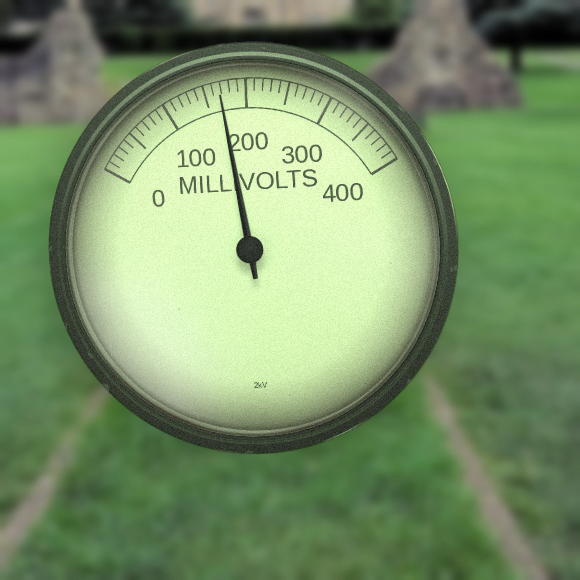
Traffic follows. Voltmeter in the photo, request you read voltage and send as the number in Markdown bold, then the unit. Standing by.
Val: **170** mV
